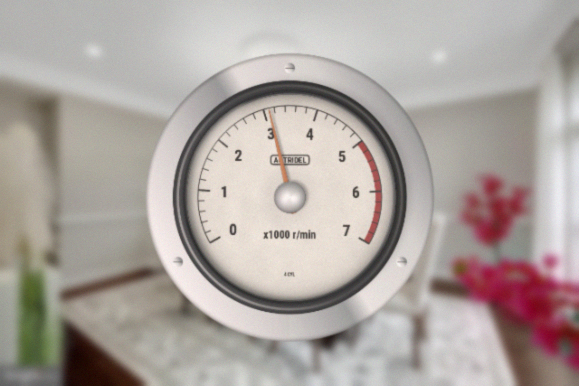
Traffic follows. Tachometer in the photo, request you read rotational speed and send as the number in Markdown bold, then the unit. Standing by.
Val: **3100** rpm
